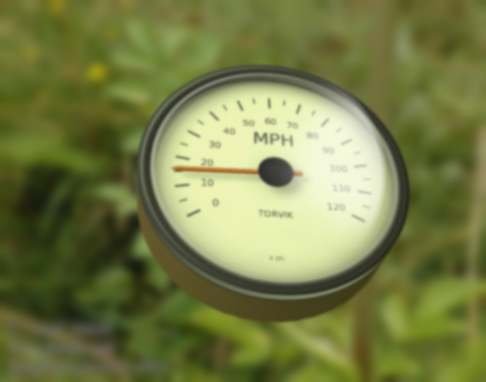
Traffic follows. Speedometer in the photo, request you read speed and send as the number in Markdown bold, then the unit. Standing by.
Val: **15** mph
